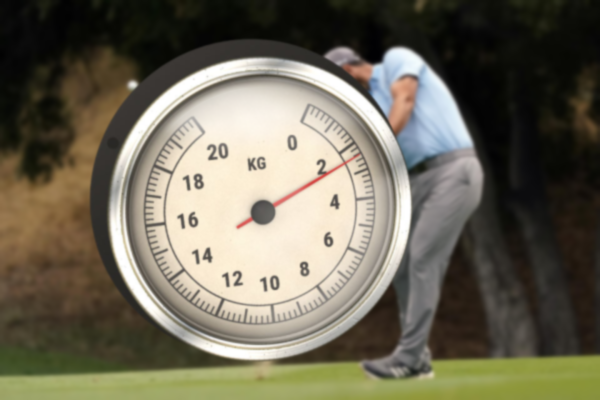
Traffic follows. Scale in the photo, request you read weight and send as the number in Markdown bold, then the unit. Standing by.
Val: **2.4** kg
